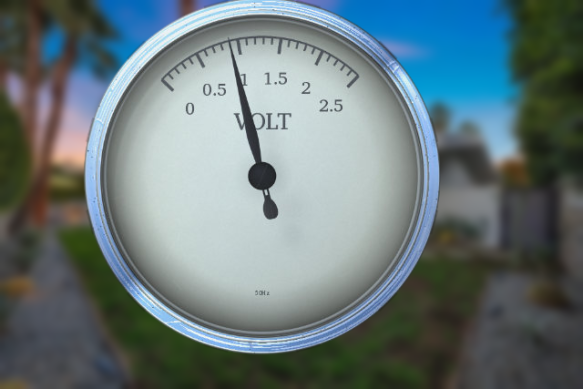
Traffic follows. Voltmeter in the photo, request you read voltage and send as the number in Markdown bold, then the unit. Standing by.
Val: **0.9** V
